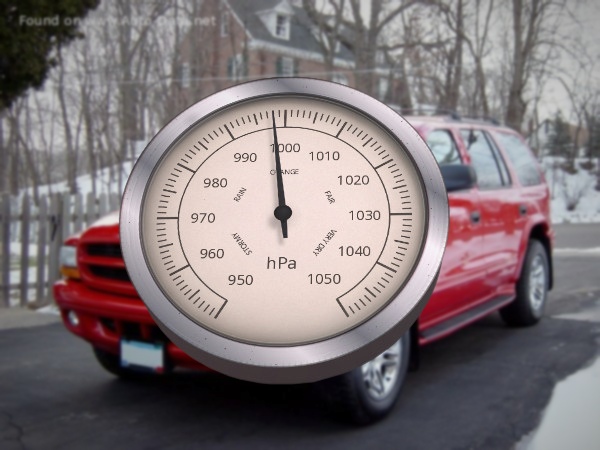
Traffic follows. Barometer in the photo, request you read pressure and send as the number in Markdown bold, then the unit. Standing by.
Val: **998** hPa
